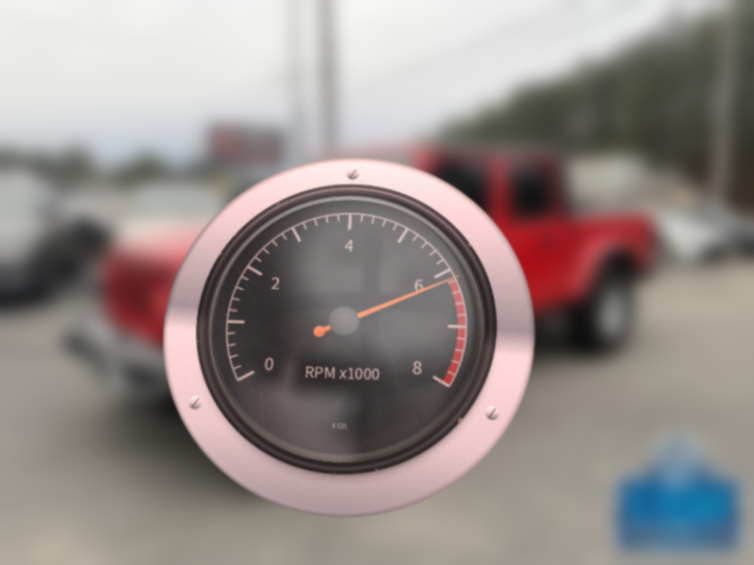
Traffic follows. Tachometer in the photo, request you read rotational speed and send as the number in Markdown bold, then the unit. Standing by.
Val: **6200** rpm
